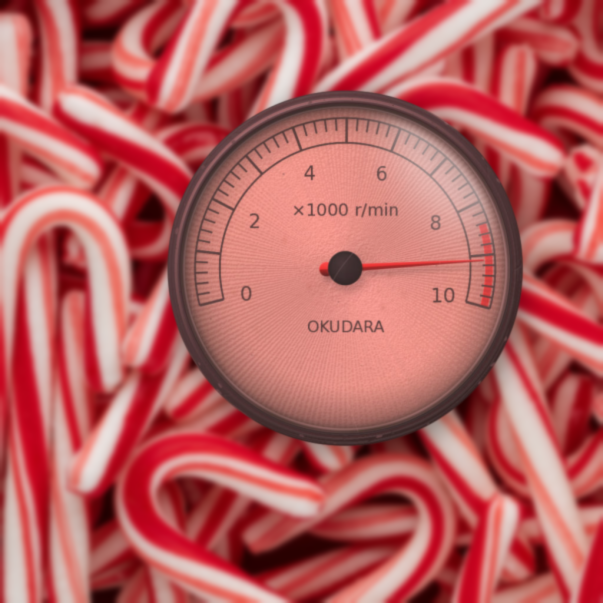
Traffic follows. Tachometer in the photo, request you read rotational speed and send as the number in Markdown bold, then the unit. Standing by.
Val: **9100** rpm
